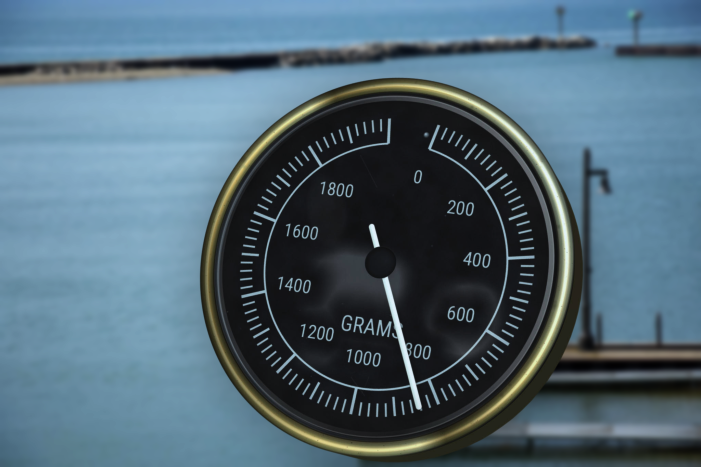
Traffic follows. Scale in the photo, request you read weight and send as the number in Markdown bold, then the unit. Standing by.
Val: **840** g
